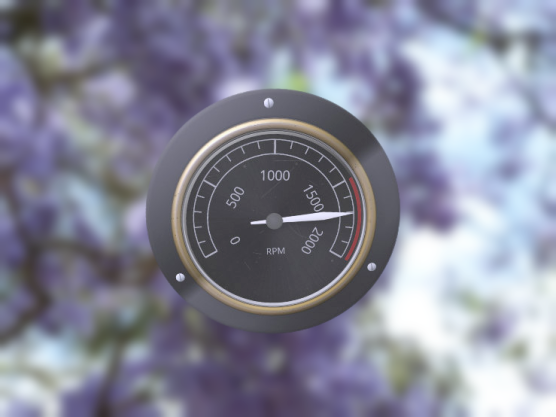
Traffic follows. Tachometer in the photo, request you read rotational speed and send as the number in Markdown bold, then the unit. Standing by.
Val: **1700** rpm
